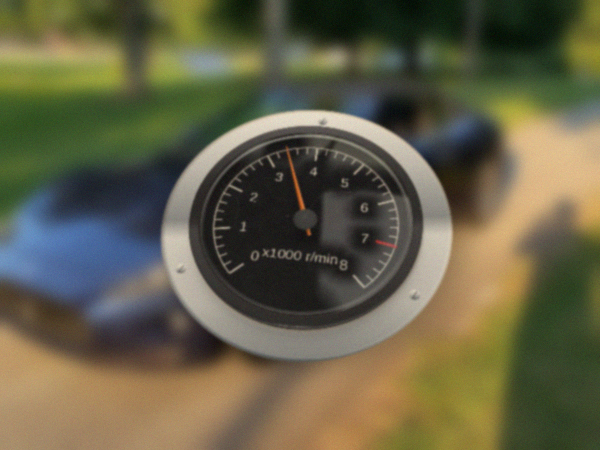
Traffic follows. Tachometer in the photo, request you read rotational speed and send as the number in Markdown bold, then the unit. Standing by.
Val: **3400** rpm
